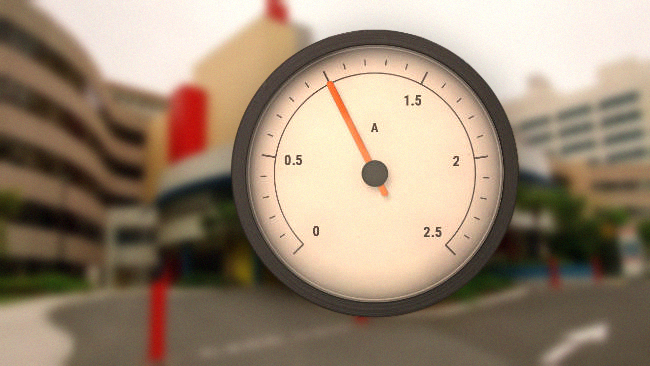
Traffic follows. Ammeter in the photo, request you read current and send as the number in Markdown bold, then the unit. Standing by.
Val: **1** A
